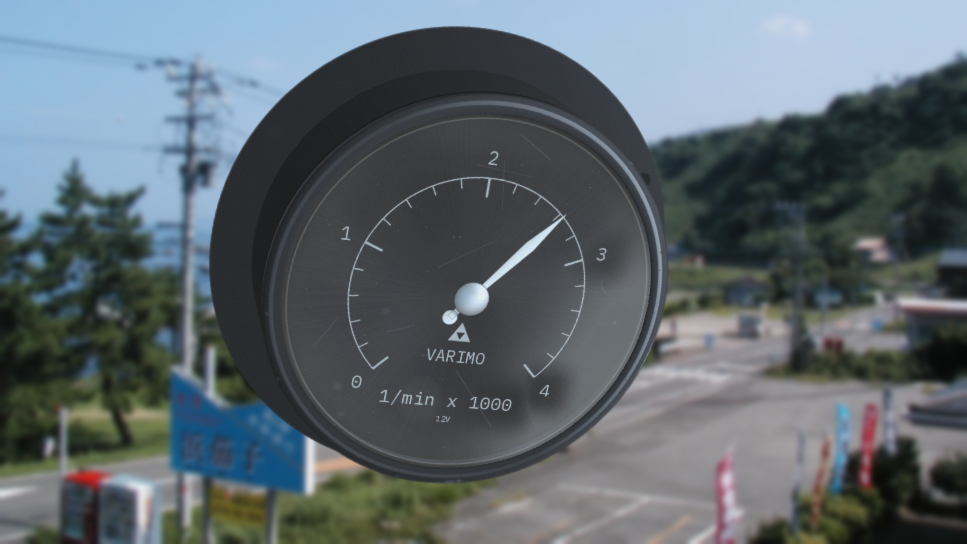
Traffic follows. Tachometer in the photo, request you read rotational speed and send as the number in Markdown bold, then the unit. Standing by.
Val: **2600** rpm
